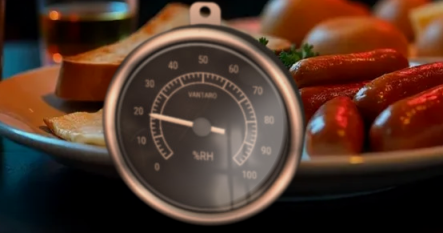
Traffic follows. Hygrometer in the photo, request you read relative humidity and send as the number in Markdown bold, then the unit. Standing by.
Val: **20** %
